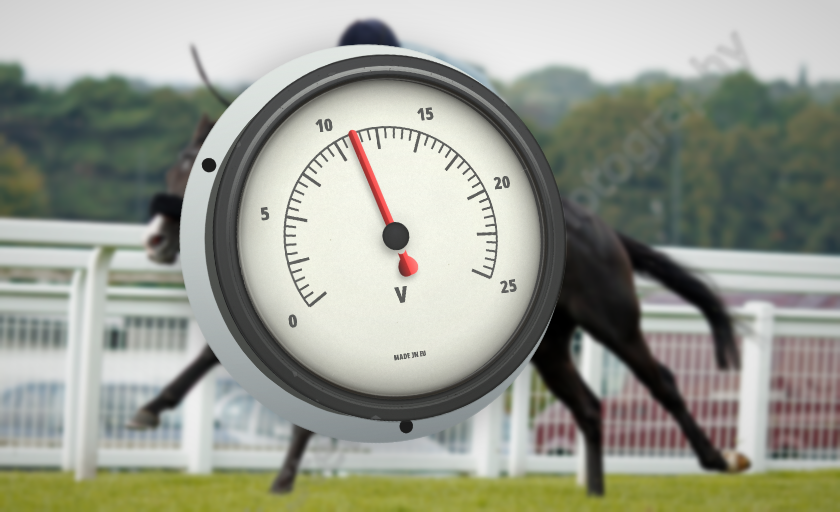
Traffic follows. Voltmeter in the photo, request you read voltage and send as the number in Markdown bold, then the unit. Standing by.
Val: **11** V
